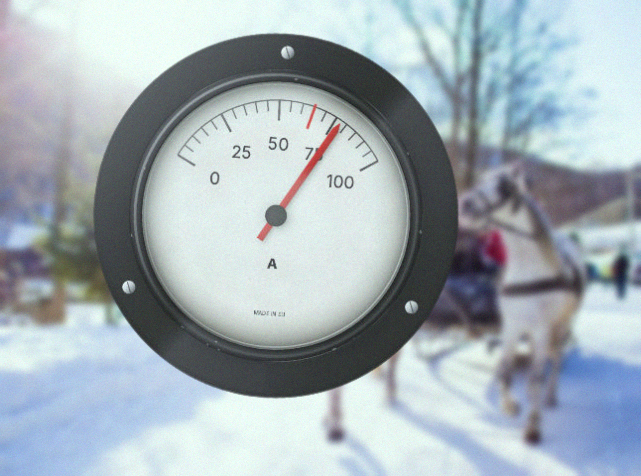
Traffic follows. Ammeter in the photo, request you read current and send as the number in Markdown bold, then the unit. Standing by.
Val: **77.5** A
